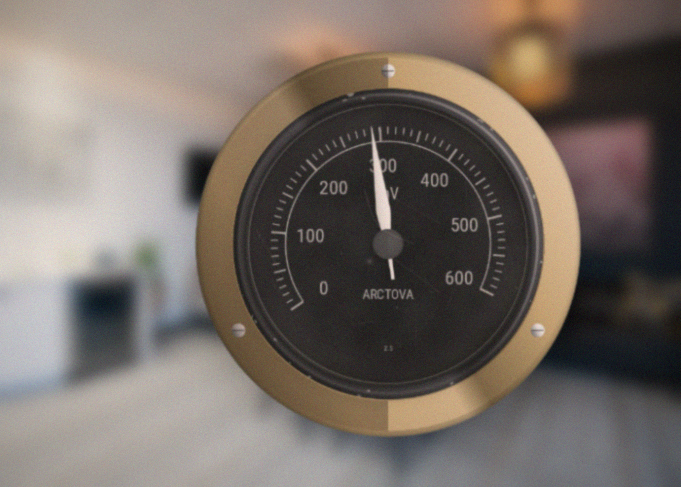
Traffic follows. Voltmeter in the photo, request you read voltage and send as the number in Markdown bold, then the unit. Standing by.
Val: **290** mV
